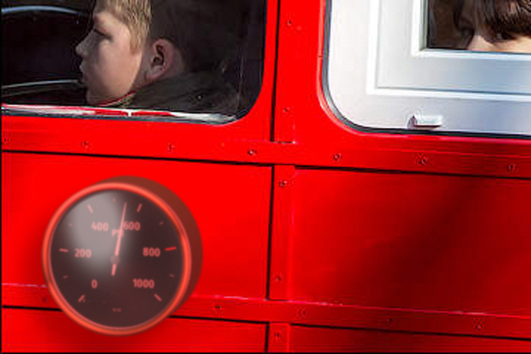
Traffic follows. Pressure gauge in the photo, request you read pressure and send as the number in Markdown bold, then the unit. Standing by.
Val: **550** psi
